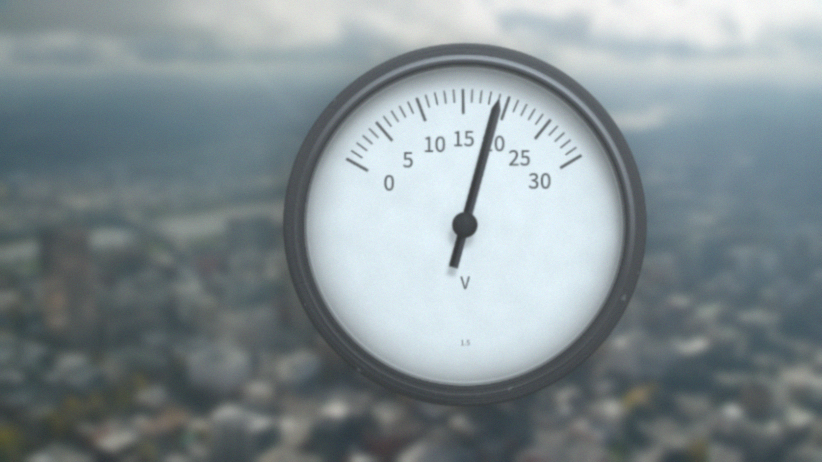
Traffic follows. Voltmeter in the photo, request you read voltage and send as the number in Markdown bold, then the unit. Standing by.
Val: **19** V
